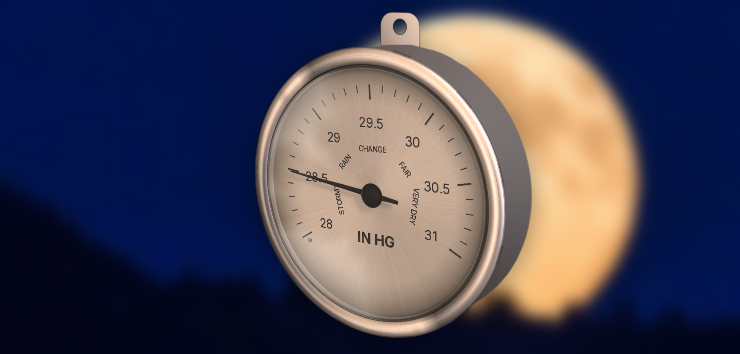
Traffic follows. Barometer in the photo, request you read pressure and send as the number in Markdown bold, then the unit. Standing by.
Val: **28.5** inHg
